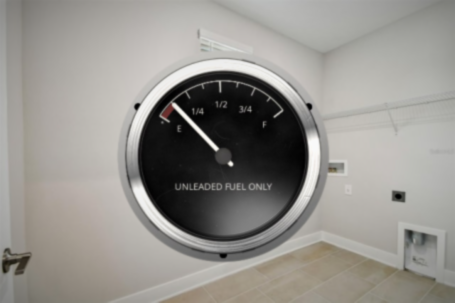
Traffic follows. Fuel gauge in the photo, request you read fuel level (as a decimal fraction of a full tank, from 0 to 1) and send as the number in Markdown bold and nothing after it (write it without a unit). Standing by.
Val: **0.125**
